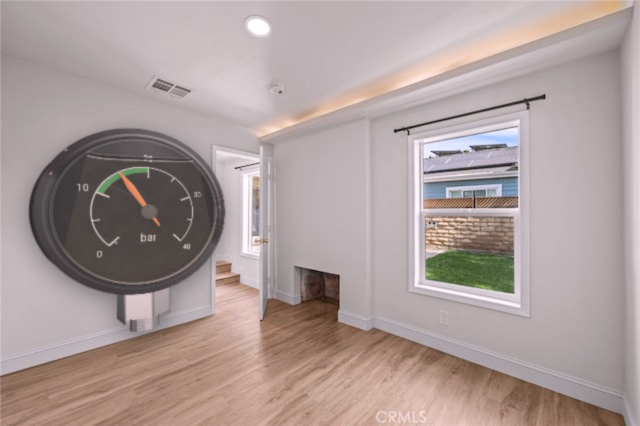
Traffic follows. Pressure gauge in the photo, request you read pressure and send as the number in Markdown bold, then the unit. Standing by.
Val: **15** bar
